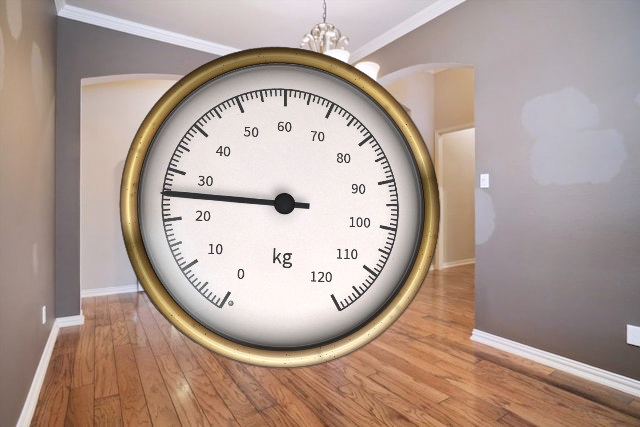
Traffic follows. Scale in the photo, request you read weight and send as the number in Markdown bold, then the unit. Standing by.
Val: **25** kg
